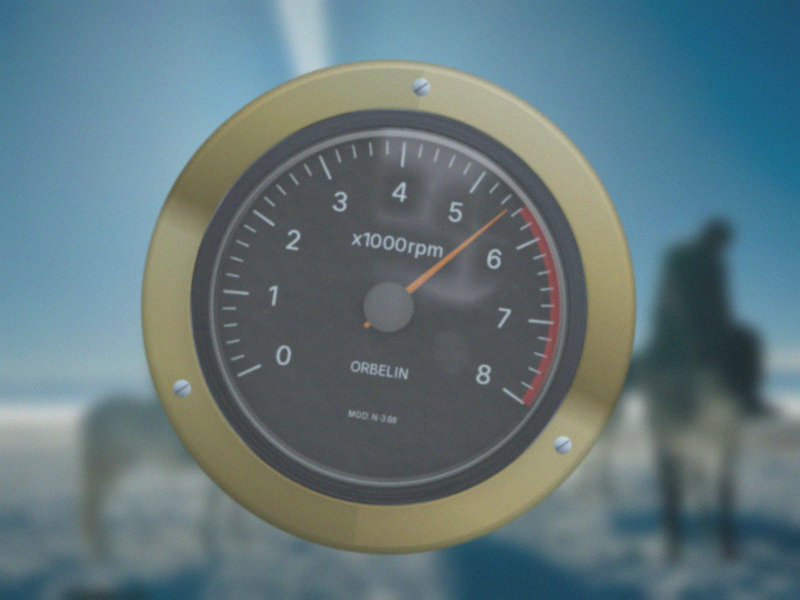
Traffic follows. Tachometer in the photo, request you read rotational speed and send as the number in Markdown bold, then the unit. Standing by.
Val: **5500** rpm
